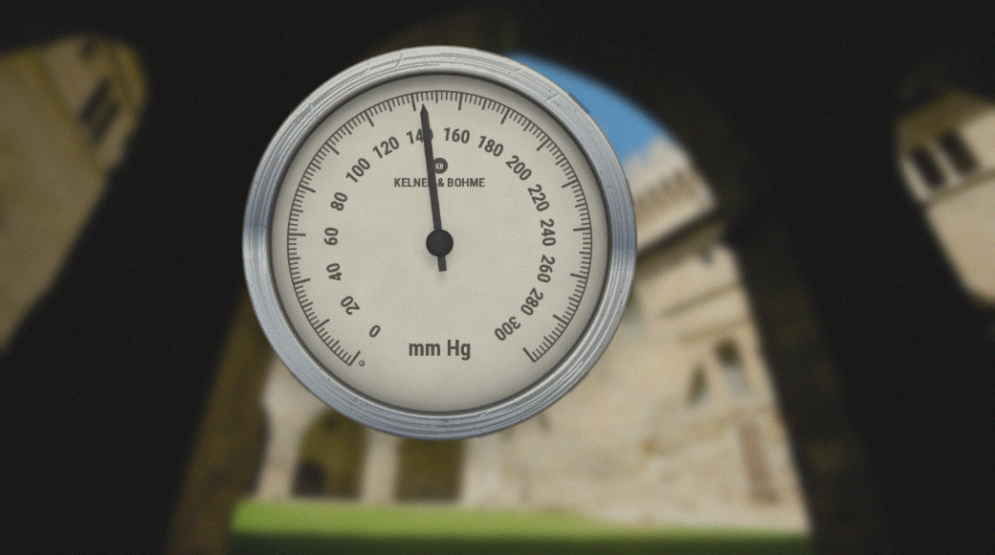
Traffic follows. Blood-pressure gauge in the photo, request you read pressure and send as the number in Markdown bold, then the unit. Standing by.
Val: **144** mmHg
